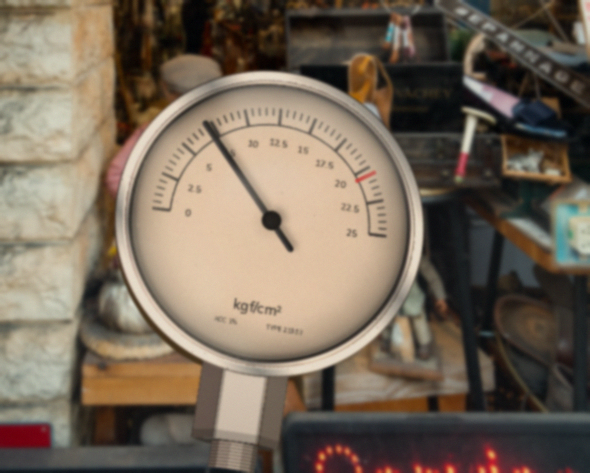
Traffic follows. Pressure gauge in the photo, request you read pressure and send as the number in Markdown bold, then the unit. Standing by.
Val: **7** kg/cm²
